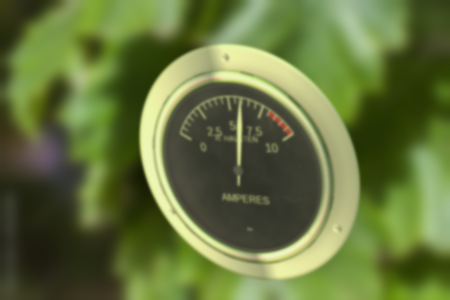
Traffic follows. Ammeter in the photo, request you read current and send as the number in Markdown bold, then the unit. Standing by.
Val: **6** A
